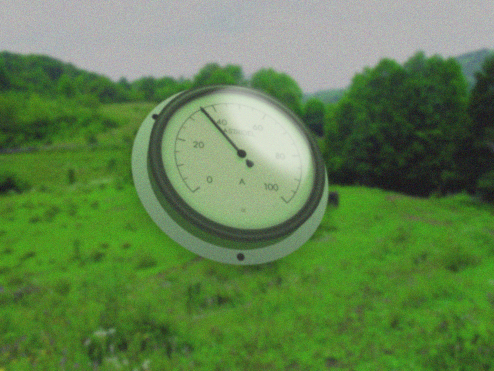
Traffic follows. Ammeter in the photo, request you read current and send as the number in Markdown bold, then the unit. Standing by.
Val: **35** A
